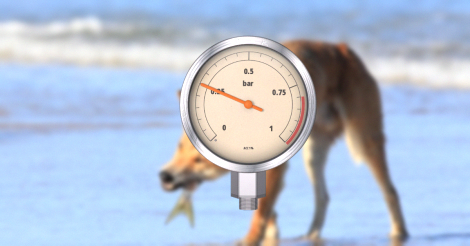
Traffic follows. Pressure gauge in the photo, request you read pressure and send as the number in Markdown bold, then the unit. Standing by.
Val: **0.25** bar
